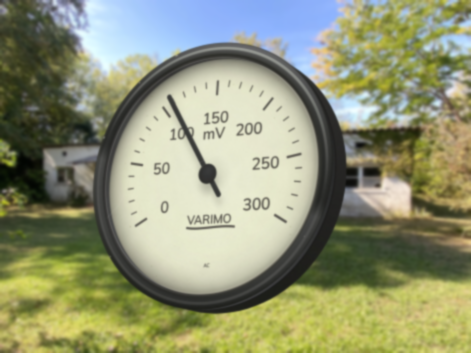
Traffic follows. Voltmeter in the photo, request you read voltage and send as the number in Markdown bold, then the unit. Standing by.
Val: **110** mV
